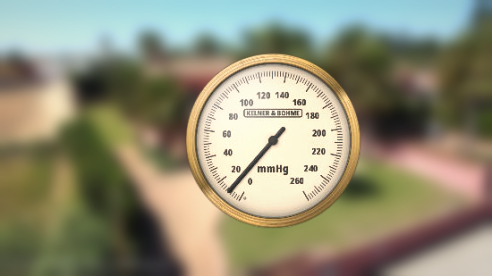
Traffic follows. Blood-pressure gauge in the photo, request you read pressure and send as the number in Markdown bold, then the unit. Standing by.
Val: **10** mmHg
